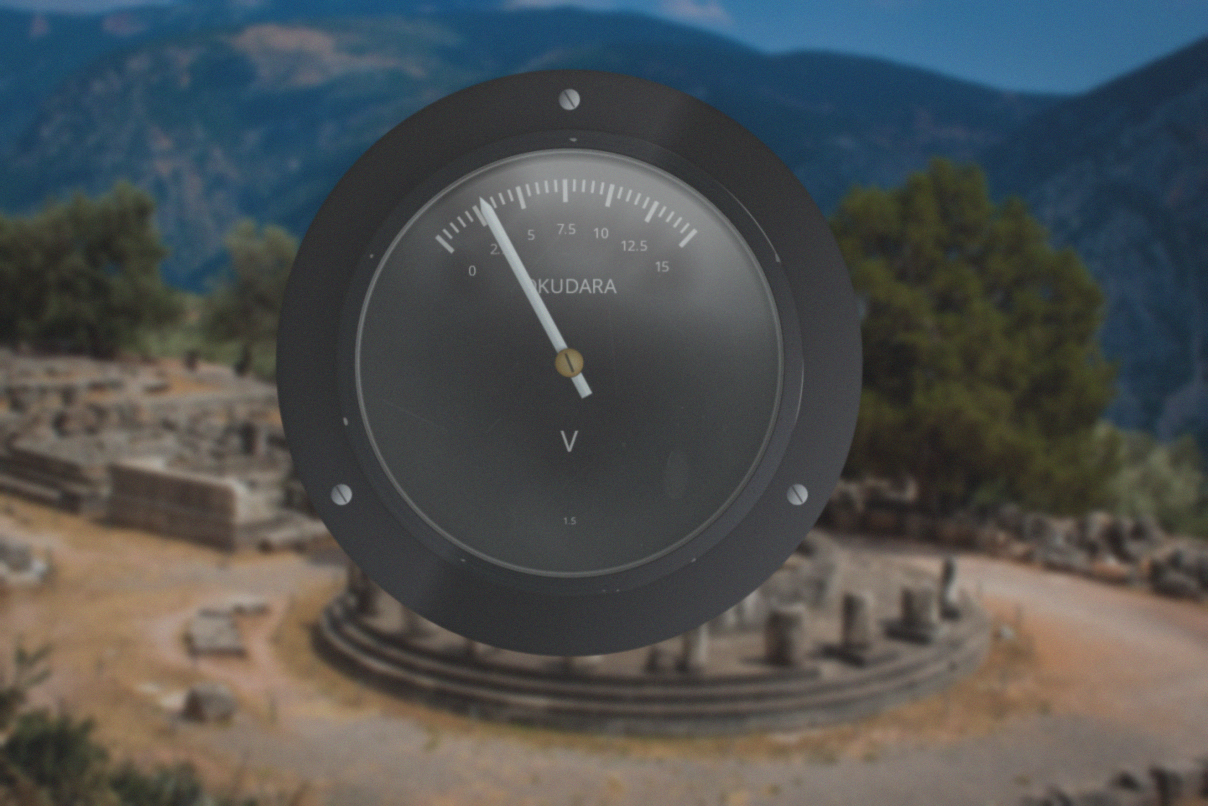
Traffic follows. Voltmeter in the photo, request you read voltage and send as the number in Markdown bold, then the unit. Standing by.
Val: **3** V
